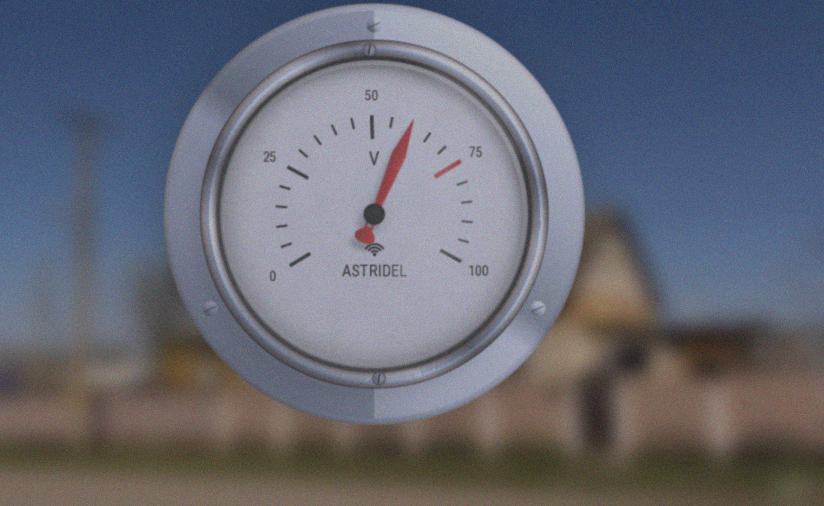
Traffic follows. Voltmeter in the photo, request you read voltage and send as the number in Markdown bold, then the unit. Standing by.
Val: **60** V
